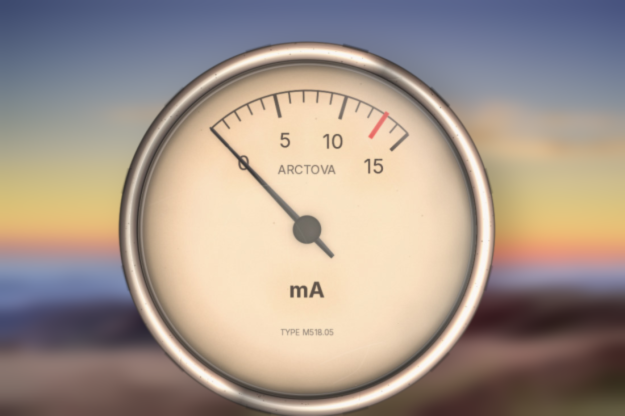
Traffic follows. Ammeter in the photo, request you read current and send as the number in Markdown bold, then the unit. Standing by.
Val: **0** mA
